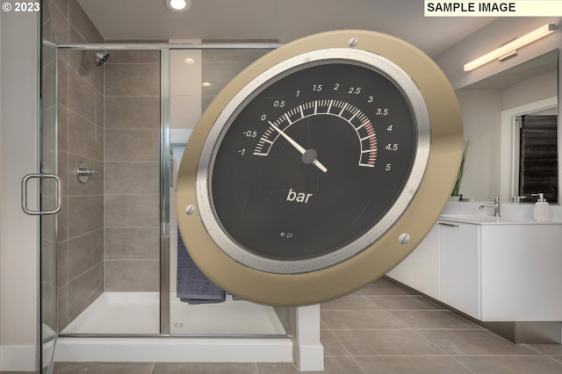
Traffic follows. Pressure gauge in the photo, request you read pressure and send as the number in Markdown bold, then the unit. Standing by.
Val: **0** bar
